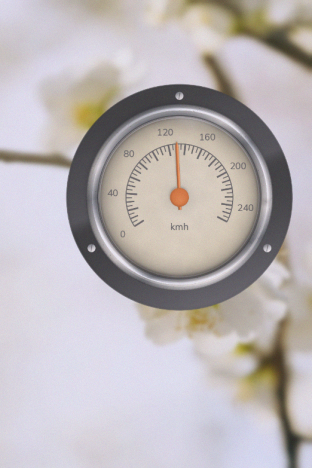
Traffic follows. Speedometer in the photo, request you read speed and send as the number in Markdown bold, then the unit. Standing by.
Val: **130** km/h
